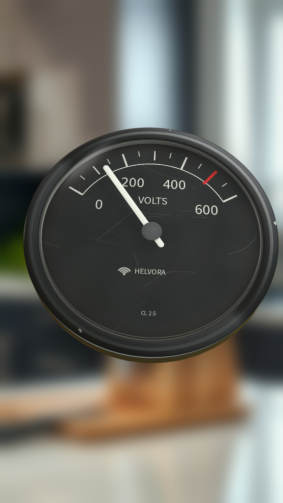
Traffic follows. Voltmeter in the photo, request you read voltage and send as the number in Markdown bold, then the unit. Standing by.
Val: **125** V
